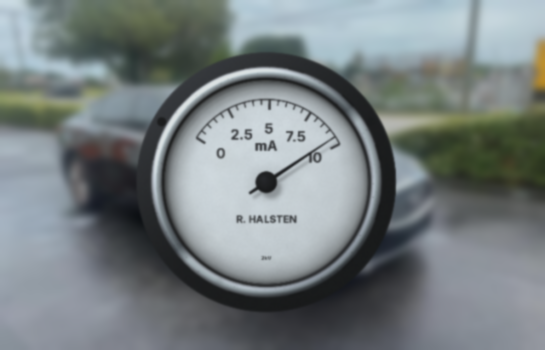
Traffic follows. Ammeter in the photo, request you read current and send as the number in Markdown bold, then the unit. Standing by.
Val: **9.5** mA
